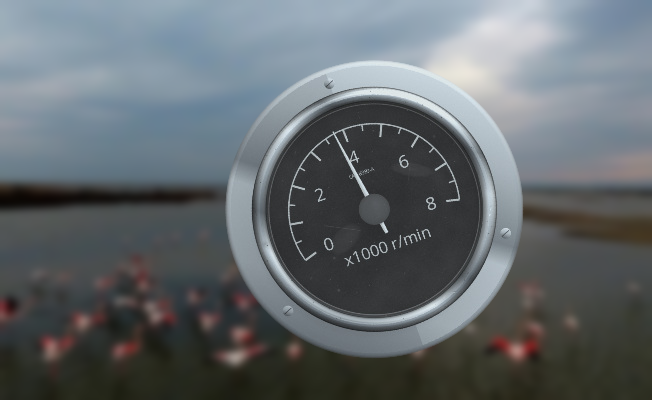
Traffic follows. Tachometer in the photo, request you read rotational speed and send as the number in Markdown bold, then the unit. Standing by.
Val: **3750** rpm
